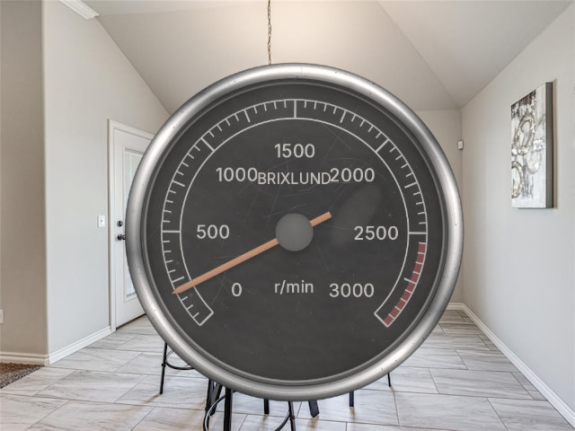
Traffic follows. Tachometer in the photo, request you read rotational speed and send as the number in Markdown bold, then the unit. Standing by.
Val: **200** rpm
